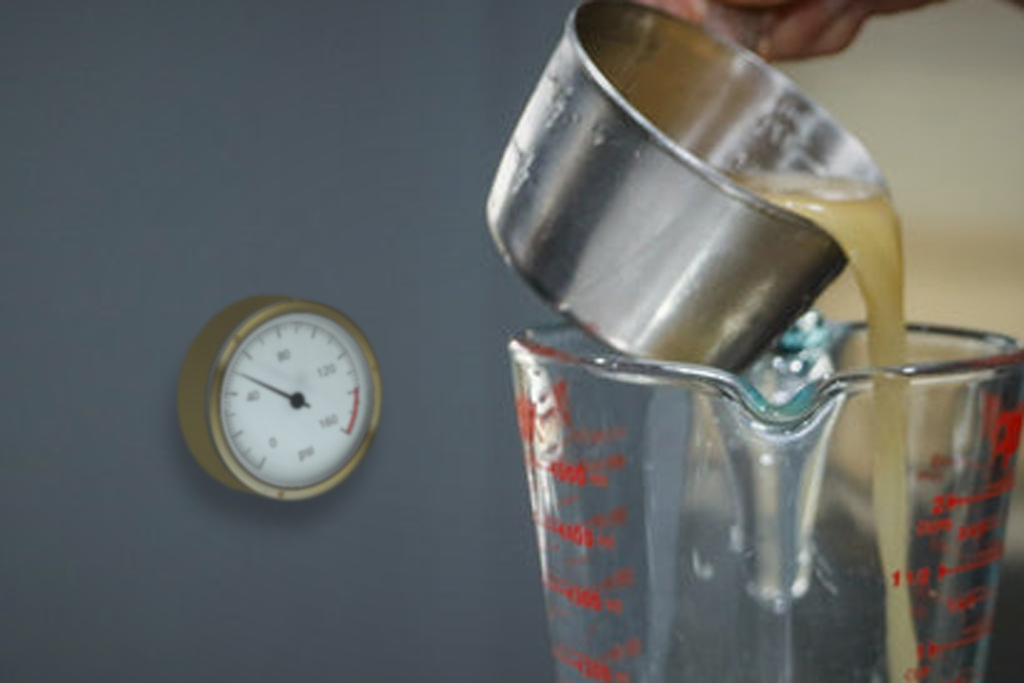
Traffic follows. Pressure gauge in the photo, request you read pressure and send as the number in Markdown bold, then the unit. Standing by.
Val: **50** psi
